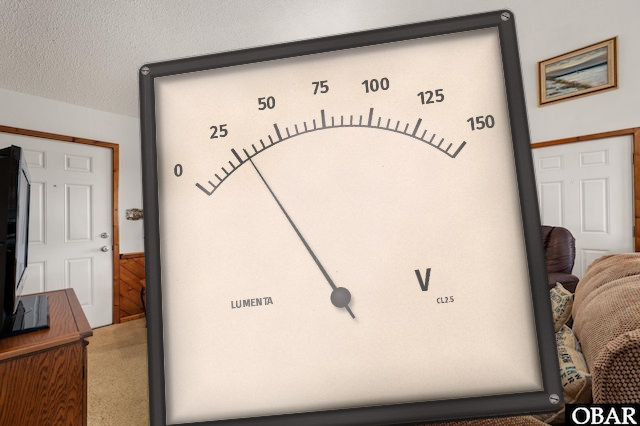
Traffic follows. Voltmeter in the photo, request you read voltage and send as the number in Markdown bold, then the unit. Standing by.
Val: **30** V
